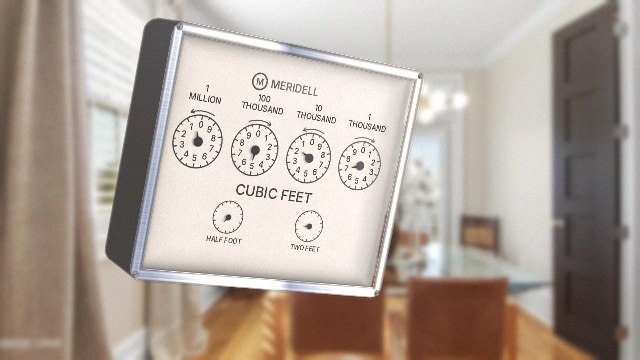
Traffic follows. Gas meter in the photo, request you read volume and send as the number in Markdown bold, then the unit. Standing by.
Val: **51700** ft³
